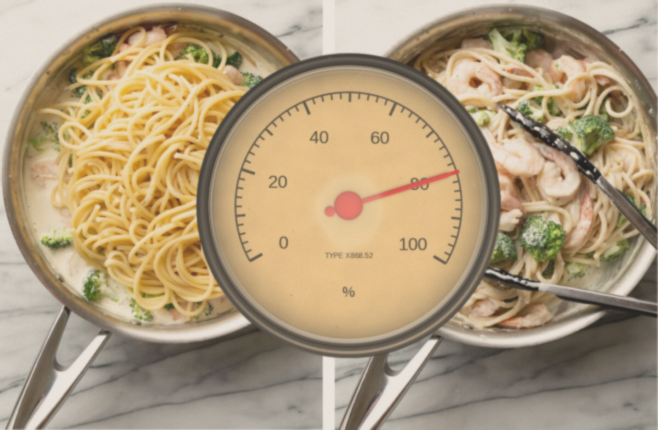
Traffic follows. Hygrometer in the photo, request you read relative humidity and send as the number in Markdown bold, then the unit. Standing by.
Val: **80** %
